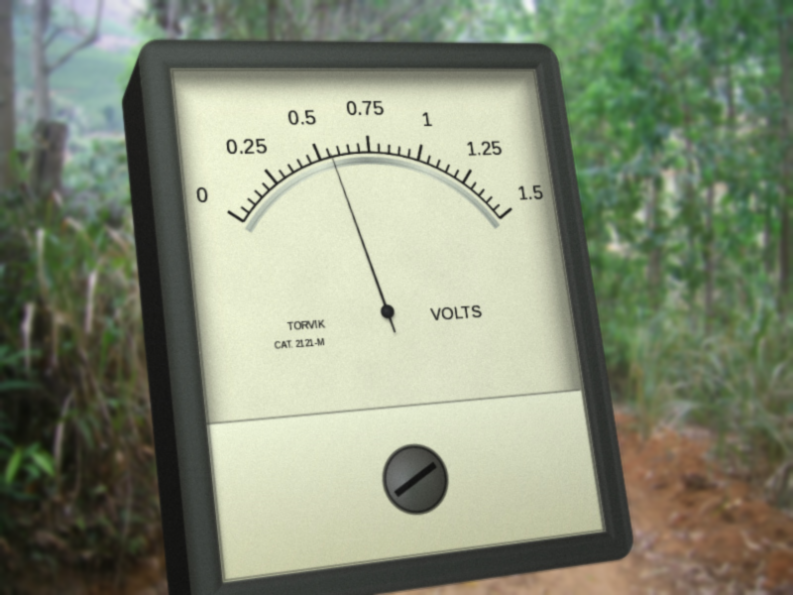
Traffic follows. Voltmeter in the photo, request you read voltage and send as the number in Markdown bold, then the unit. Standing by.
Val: **0.55** V
